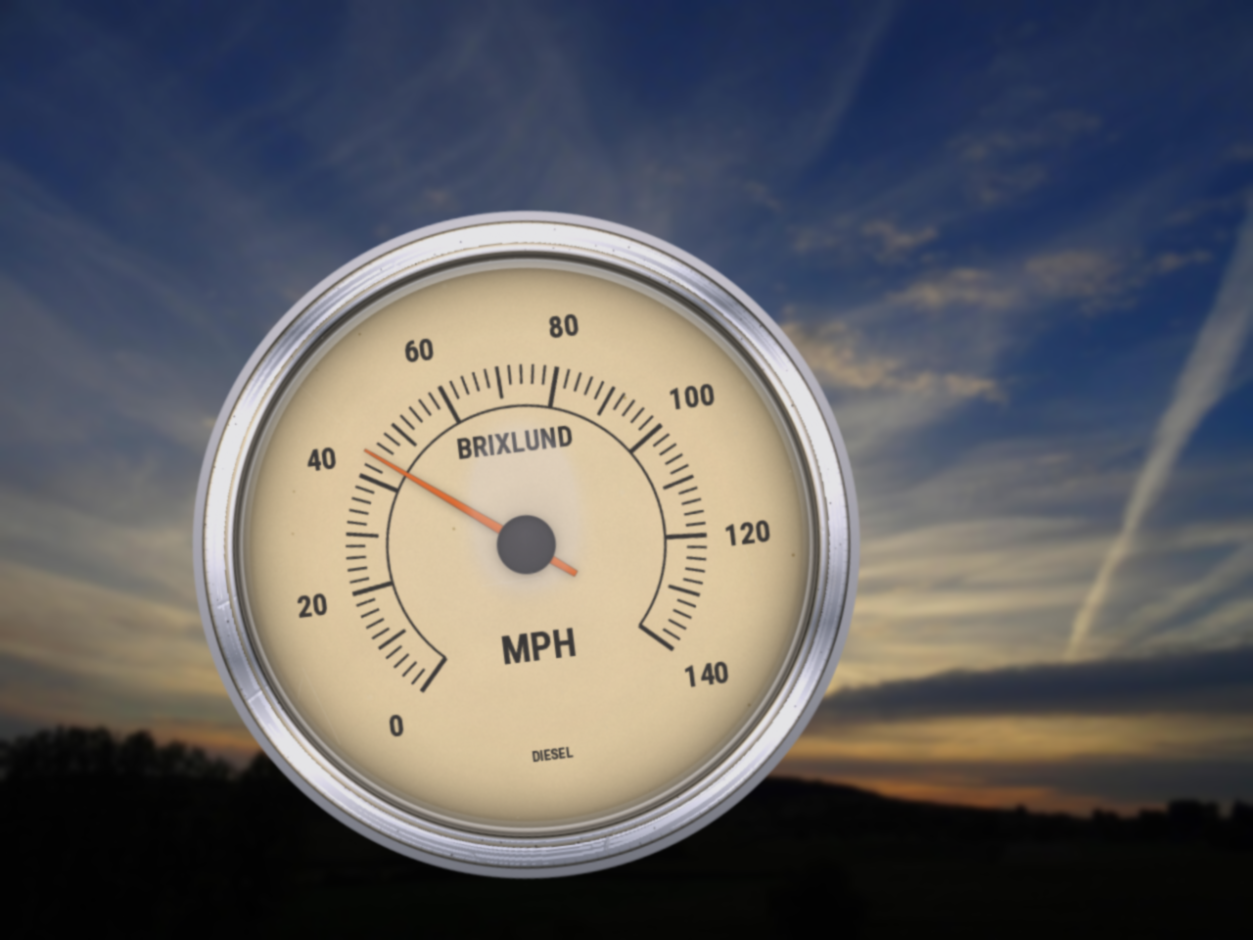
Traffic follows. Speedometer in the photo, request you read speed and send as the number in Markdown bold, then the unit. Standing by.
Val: **44** mph
